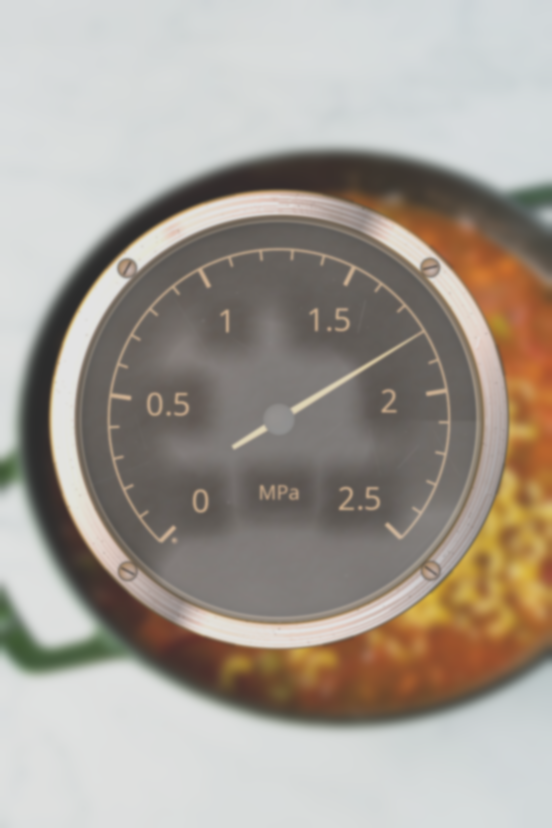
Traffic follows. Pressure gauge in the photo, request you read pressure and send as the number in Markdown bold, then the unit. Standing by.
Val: **1.8** MPa
